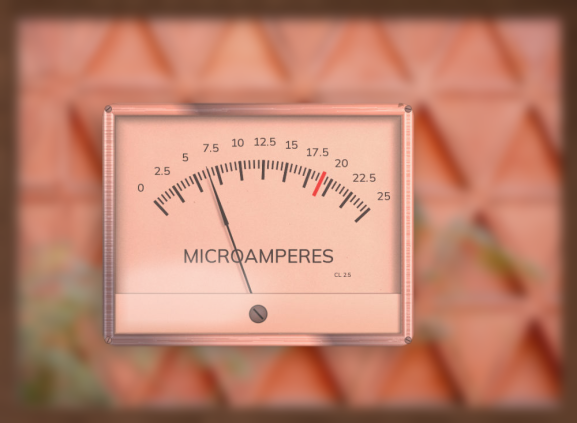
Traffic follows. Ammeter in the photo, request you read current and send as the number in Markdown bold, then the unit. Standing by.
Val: **6.5** µA
